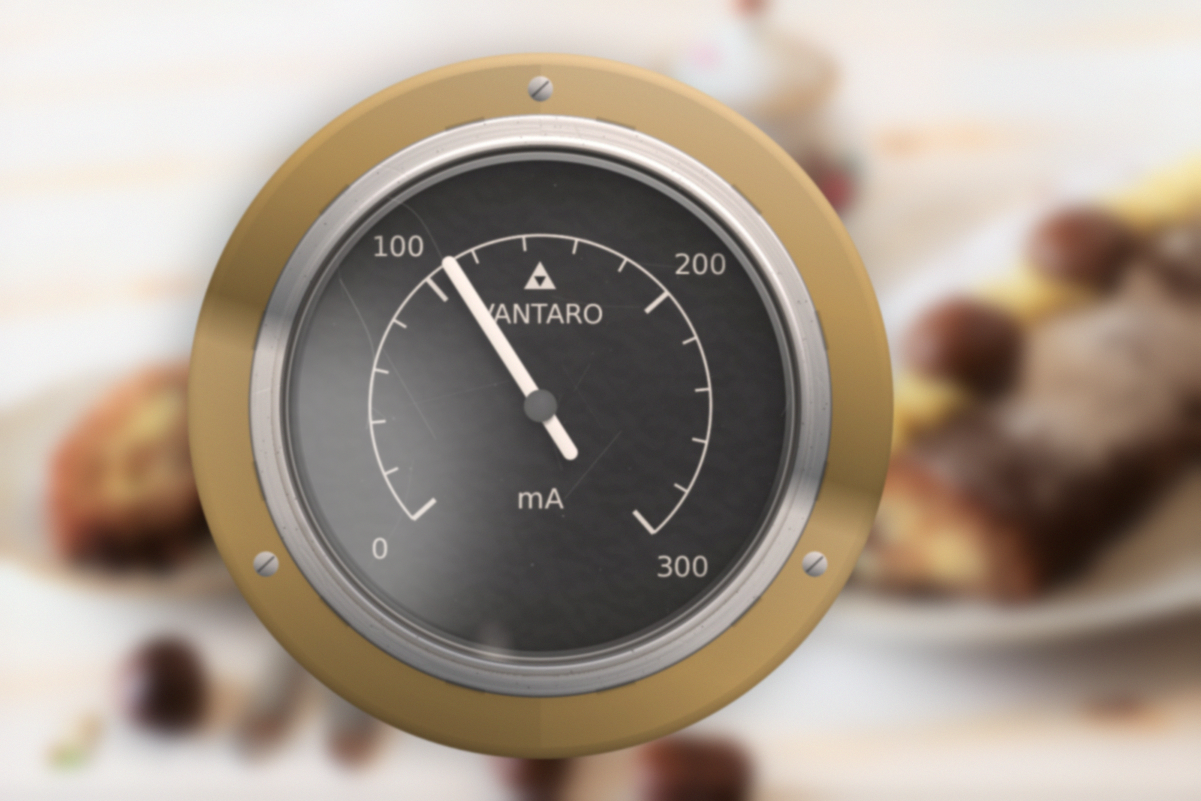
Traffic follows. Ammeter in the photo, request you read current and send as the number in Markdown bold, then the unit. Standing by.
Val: **110** mA
